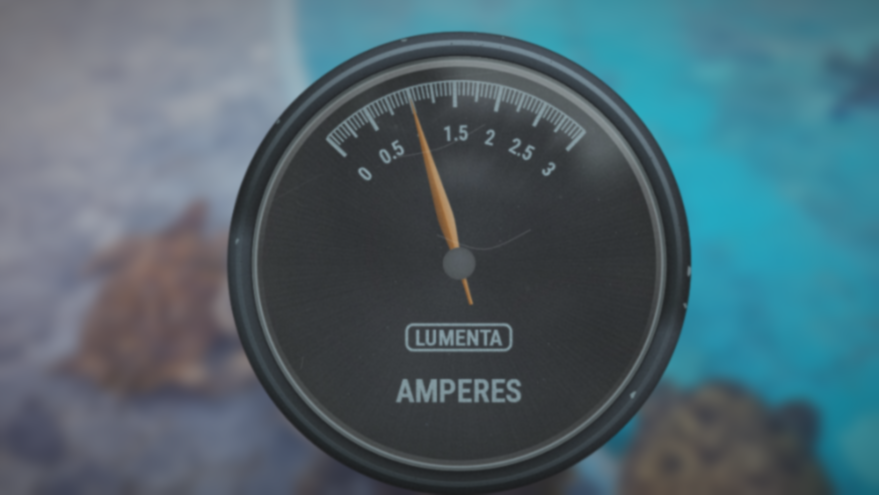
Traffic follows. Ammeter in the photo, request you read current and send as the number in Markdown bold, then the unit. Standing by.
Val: **1** A
